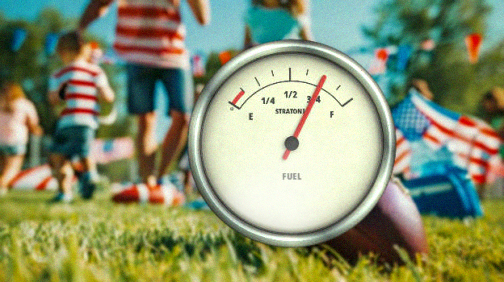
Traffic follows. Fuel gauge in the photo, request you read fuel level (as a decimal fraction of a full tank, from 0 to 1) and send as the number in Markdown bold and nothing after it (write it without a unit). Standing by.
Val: **0.75**
